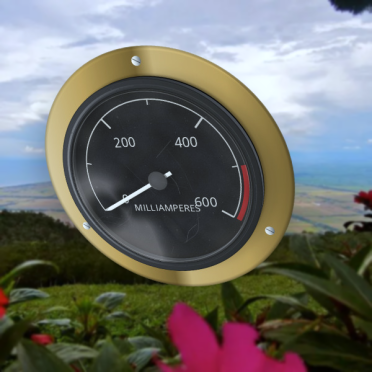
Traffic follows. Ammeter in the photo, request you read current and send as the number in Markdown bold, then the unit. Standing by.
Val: **0** mA
